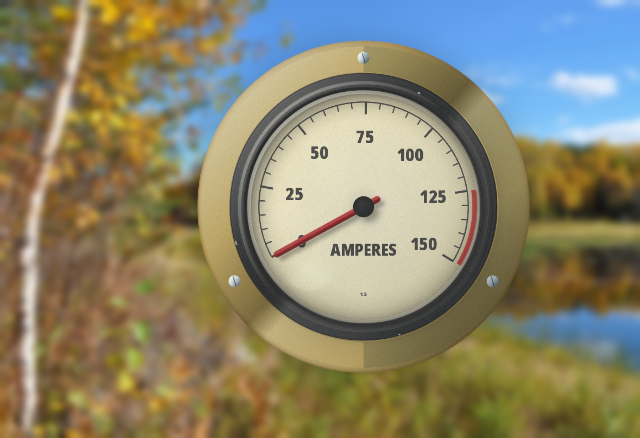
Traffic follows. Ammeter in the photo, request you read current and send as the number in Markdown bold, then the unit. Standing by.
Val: **0** A
